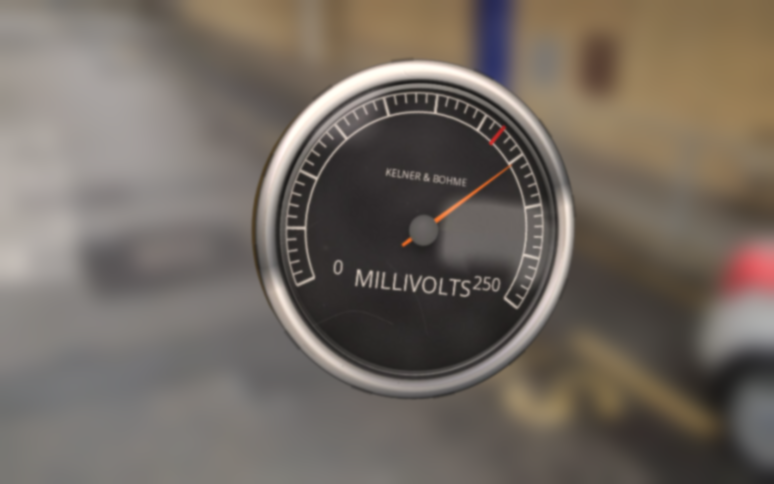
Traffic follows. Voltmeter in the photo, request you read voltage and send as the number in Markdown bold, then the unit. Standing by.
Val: **175** mV
